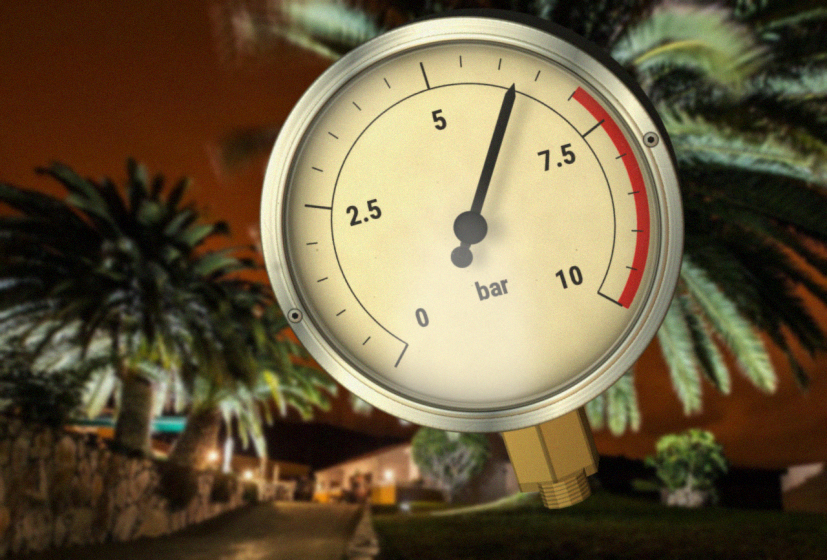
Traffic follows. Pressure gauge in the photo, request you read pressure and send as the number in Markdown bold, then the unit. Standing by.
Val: **6.25** bar
